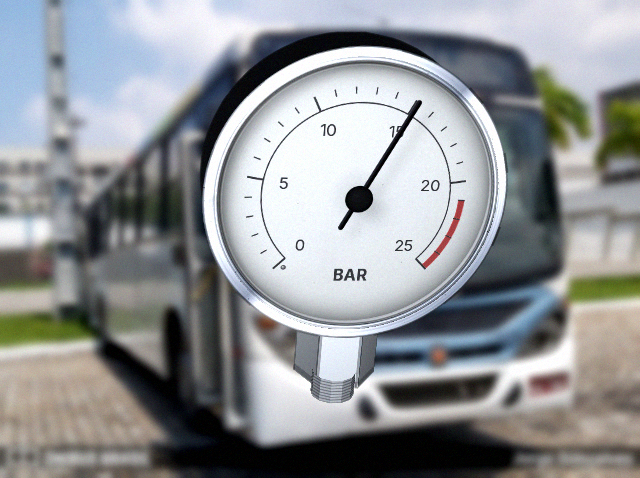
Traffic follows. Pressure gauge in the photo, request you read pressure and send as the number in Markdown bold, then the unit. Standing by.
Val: **15** bar
